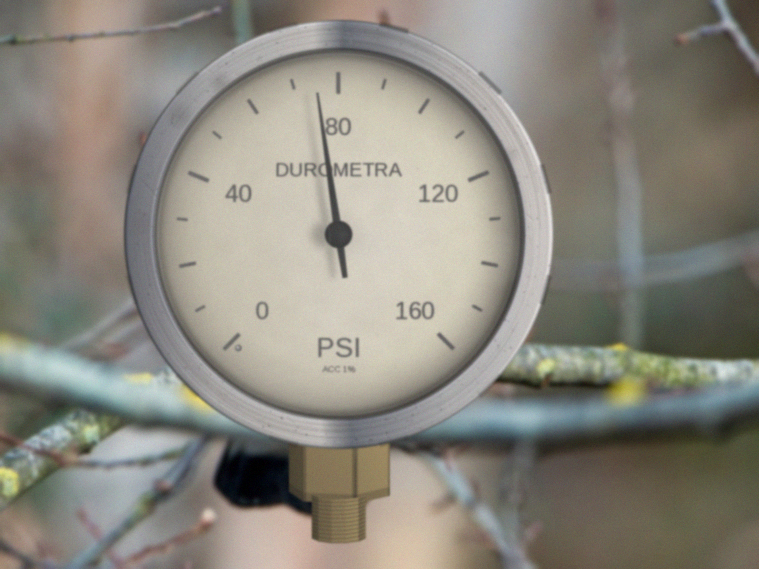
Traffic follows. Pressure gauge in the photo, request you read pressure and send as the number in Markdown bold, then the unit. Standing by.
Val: **75** psi
